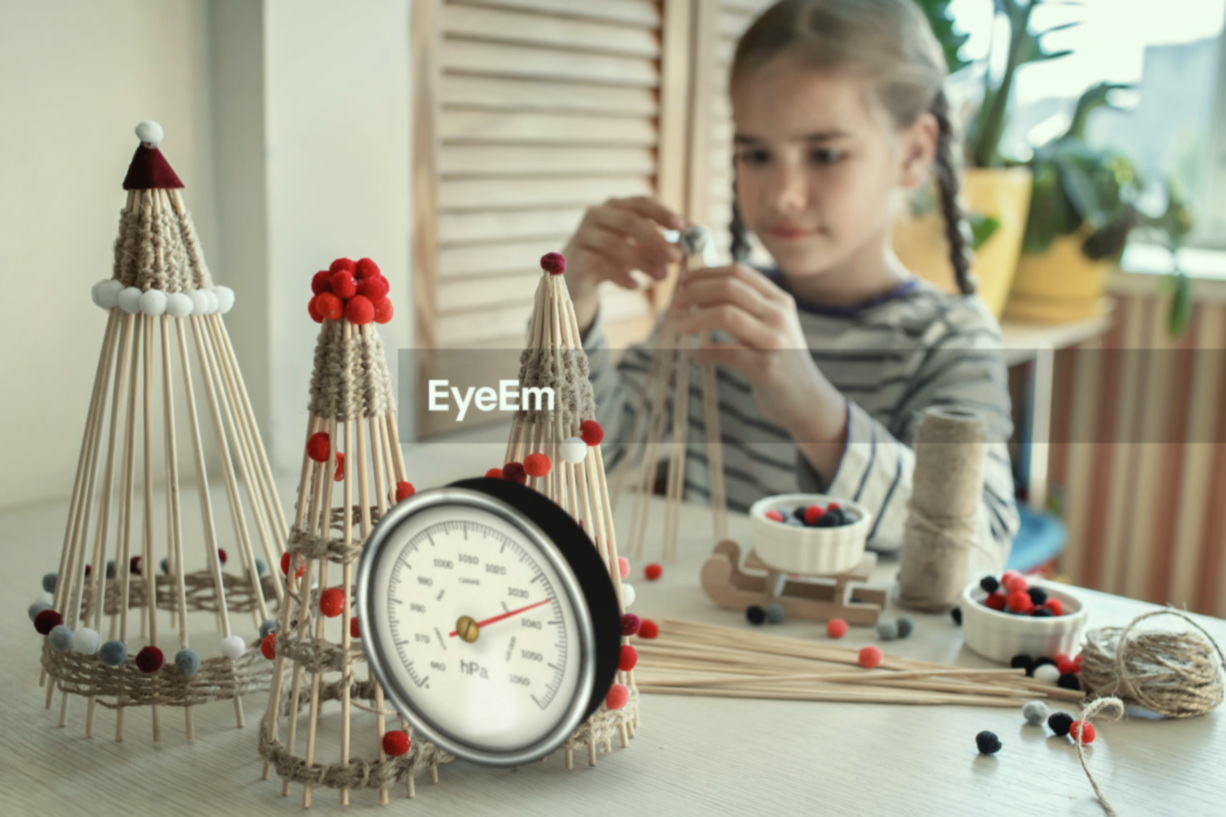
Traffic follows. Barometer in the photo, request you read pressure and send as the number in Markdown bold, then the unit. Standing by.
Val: **1035** hPa
